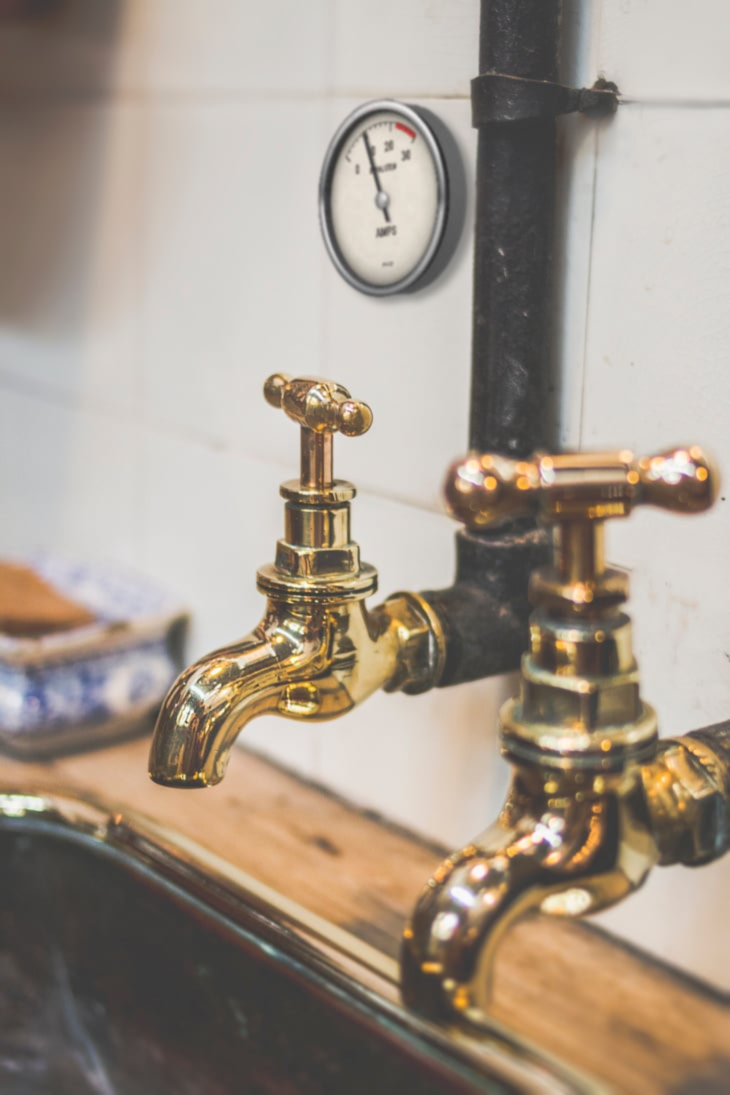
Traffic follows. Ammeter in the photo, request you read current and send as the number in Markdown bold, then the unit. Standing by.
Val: **10** A
